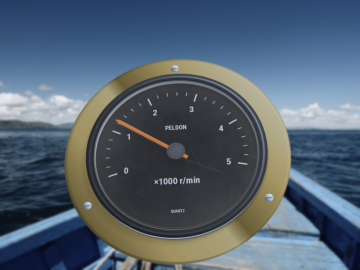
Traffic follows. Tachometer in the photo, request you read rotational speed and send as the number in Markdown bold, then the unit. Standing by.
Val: **1200** rpm
